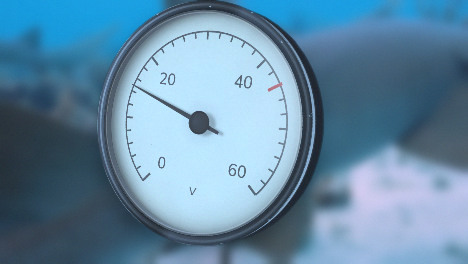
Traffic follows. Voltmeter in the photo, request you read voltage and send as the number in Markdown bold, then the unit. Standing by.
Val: **15** V
